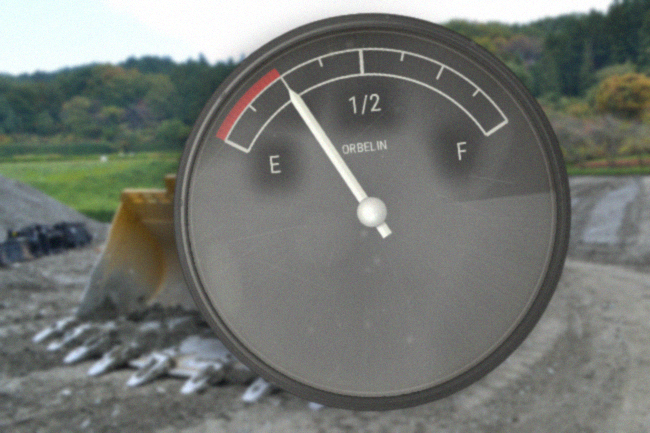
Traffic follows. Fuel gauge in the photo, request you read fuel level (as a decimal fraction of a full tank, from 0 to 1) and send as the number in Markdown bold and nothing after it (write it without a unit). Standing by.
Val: **0.25**
